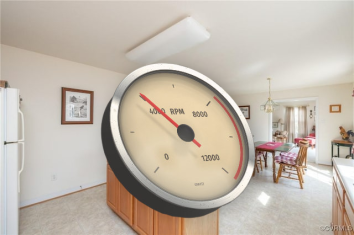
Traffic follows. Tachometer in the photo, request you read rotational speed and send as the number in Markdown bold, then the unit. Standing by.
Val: **4000** rpm
